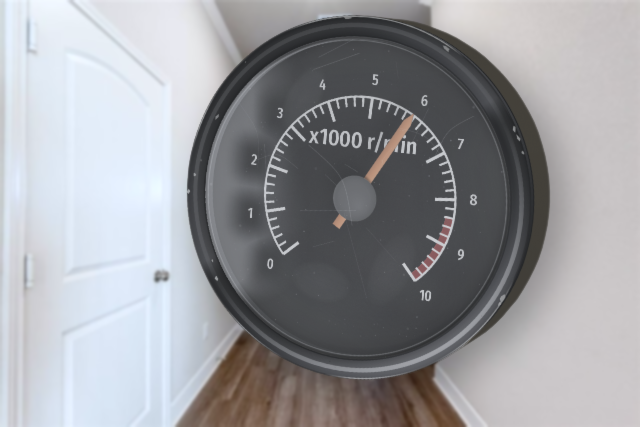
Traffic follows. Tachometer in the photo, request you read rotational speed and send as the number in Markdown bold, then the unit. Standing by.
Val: **6000** rpm
